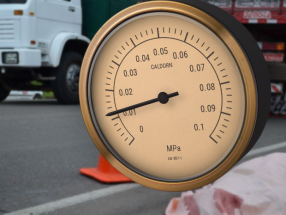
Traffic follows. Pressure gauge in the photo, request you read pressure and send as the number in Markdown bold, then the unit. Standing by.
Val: **0.012** MPa
